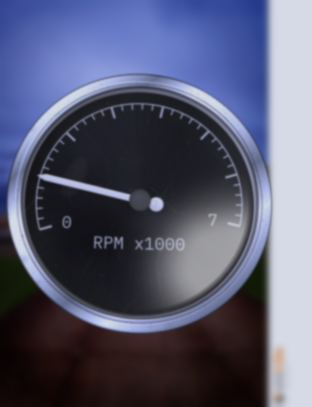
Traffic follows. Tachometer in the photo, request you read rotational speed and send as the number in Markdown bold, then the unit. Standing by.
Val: **1000** rpm
